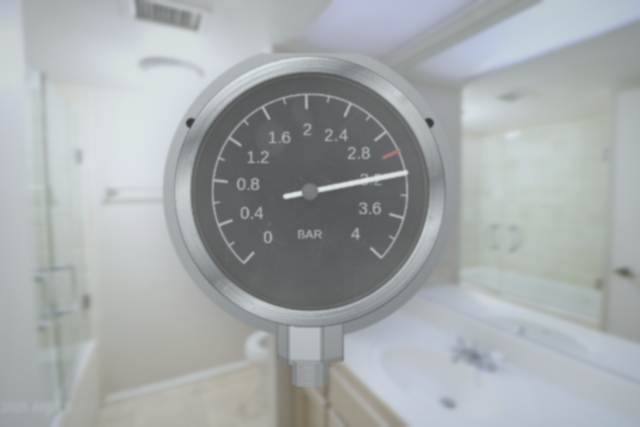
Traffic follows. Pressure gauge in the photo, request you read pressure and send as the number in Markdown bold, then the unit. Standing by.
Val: **3.2** bar
